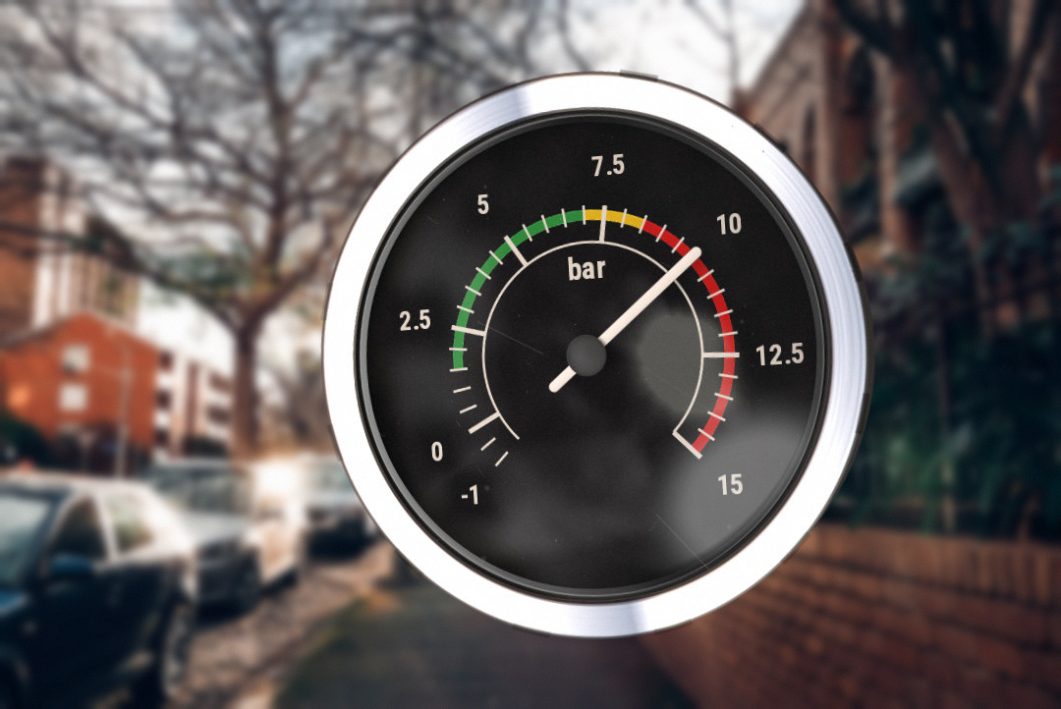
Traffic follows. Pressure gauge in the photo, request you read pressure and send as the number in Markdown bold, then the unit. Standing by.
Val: **10** bar
